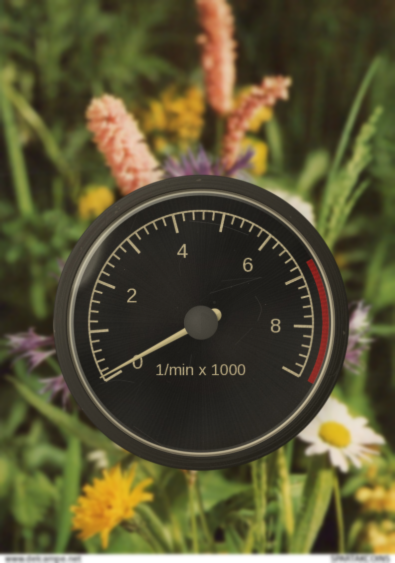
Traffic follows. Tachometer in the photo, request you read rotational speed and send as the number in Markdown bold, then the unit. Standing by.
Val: **100** rpm
